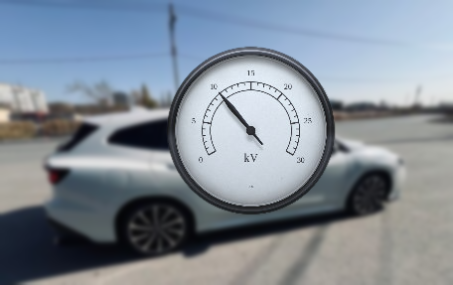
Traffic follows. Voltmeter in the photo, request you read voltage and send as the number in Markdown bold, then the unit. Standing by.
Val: **10** kV
